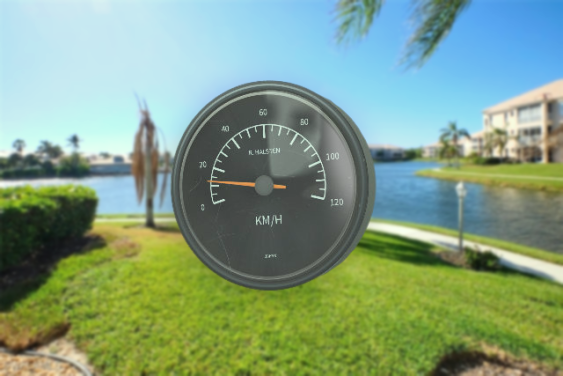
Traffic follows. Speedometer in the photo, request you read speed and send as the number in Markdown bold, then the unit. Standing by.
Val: **12.5** km/h
